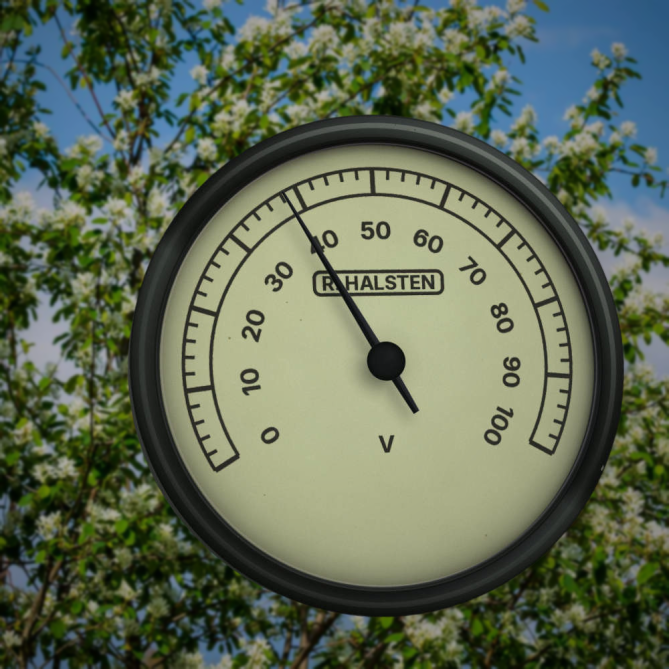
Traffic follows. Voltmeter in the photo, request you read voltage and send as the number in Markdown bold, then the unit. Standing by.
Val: **38** V
